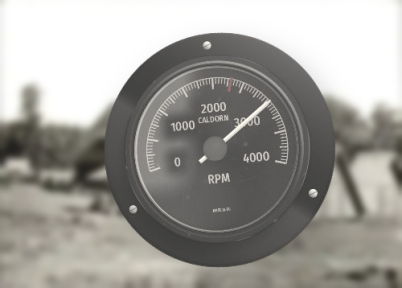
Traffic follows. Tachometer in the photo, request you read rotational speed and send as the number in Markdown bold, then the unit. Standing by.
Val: **3000** rpm
